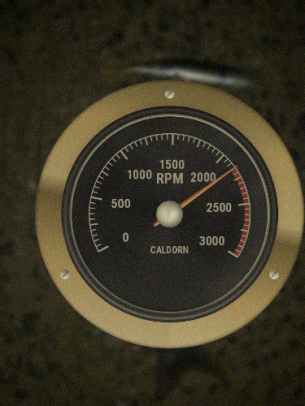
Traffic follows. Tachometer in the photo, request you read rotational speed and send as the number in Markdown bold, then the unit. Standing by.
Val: **2150** rpm
